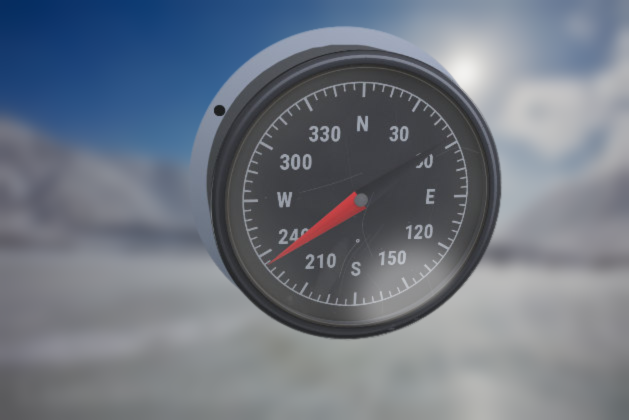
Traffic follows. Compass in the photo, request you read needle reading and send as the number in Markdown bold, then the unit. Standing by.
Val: **235** °
